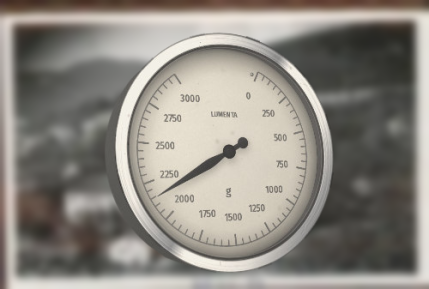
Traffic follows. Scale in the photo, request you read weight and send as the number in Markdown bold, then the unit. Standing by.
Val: **2150** g
